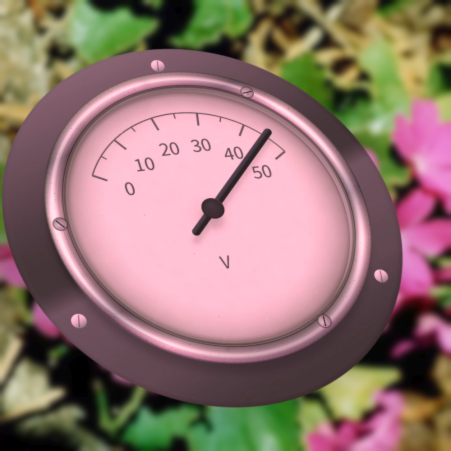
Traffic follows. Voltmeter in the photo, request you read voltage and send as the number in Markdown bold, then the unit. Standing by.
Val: **45** V
